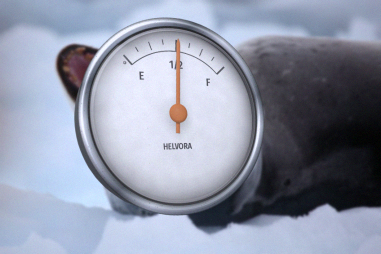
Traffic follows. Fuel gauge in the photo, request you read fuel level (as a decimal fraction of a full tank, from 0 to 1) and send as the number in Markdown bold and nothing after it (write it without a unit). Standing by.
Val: **0.5**
